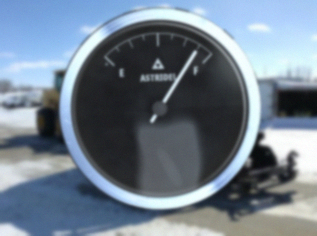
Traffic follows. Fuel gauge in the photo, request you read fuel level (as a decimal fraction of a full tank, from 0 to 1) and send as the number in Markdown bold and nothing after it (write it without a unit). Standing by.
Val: **0.875**
